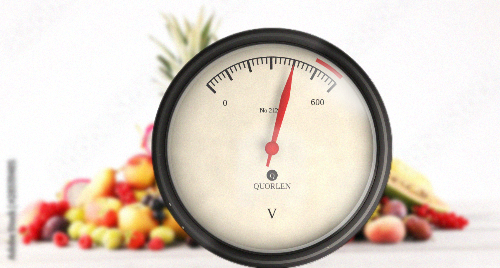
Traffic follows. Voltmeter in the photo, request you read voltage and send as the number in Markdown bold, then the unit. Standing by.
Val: **400** V
